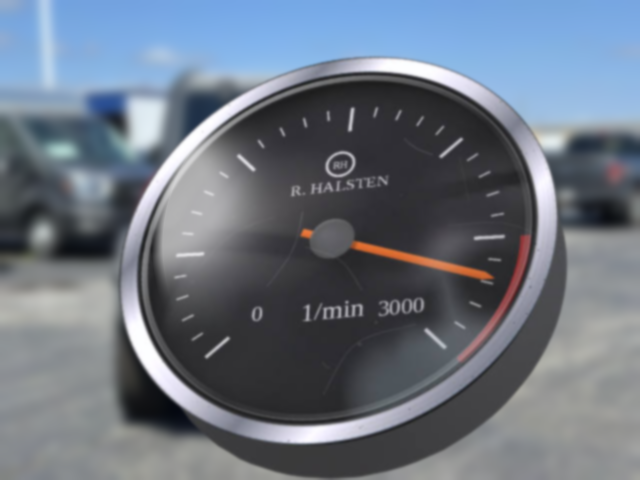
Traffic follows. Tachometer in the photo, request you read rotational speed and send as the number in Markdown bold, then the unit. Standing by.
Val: **2700** rpm
